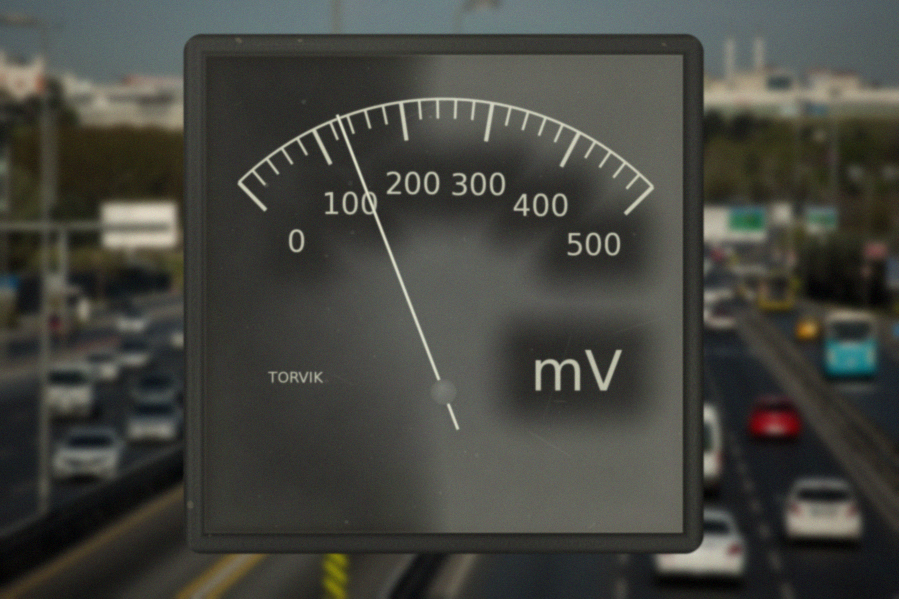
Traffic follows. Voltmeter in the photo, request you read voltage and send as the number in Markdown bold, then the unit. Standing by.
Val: **130** mV
